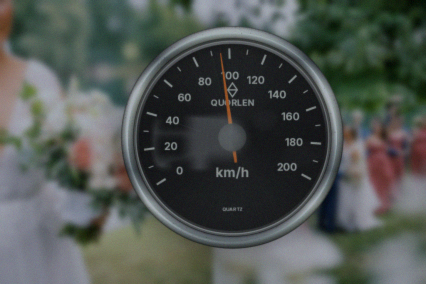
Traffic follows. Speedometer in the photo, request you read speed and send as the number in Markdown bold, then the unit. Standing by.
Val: **95** km/h
